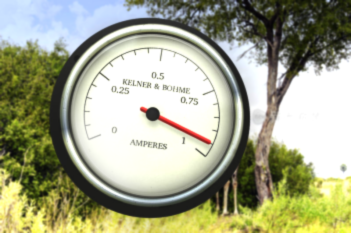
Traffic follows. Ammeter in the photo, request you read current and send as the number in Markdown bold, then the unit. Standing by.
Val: **0.95** A
